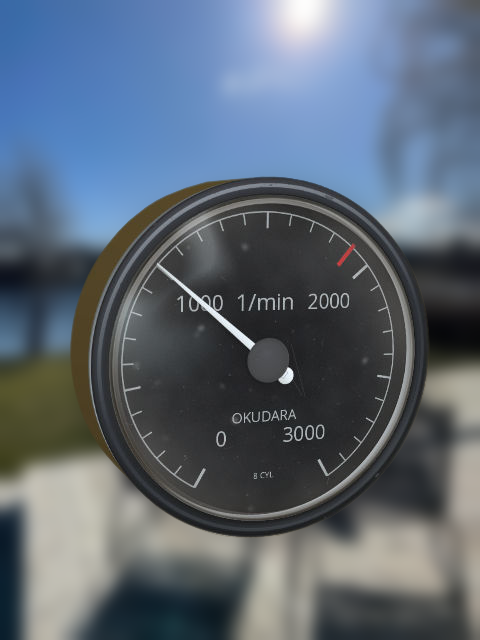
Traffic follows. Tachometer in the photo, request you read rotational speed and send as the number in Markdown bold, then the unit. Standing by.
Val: **1000** rpm
